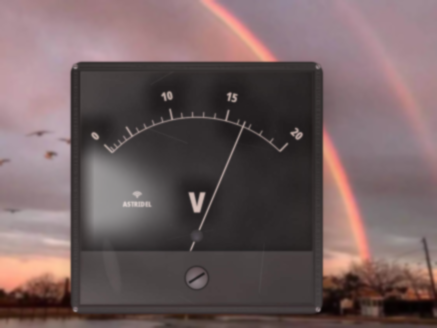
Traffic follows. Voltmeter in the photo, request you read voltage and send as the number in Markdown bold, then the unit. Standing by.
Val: **16.5** V
